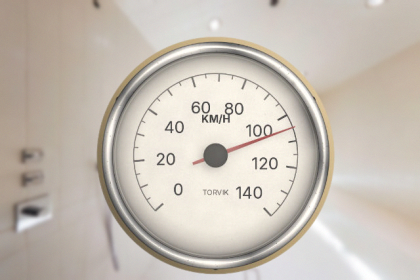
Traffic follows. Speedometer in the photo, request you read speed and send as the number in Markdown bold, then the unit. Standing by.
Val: **105** km/h
